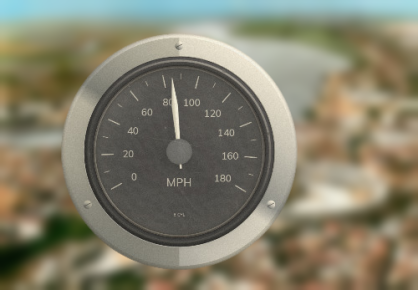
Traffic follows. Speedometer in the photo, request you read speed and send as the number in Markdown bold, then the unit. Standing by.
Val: **85** mph
